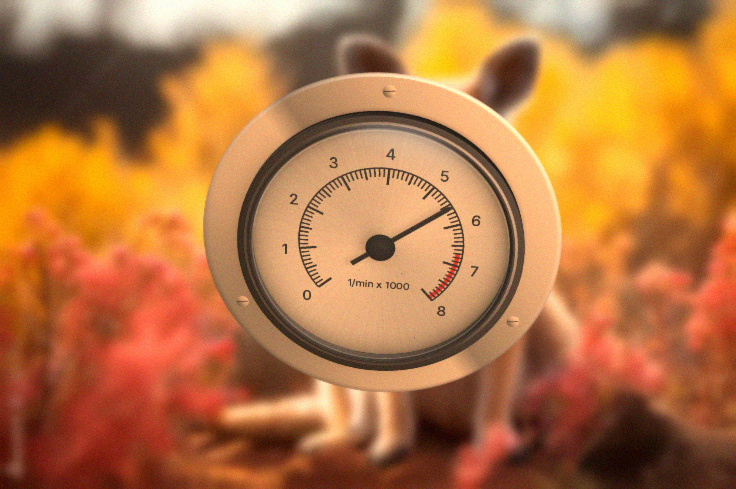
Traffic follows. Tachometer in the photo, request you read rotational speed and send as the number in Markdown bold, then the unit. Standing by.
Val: **5500** rpm
